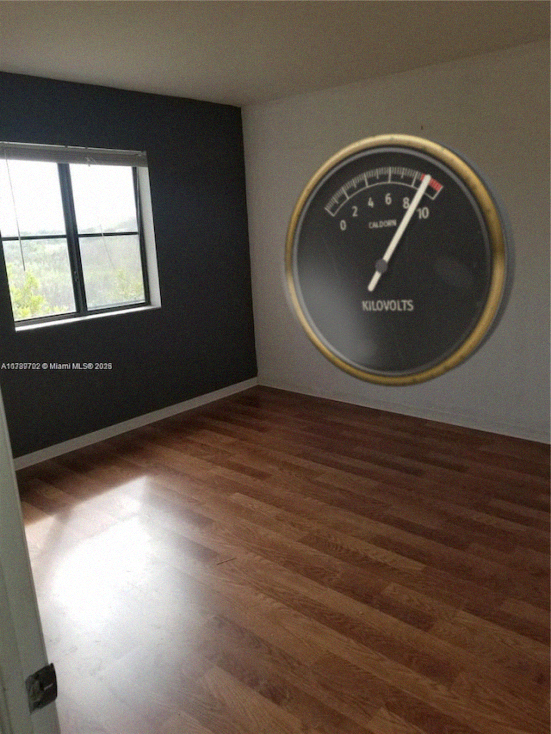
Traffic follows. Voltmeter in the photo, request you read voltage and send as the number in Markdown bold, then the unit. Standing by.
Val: **9** kV
